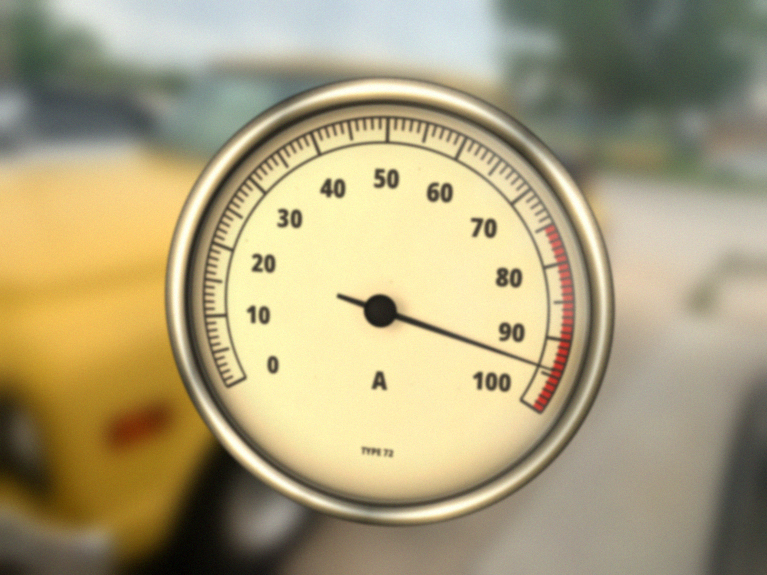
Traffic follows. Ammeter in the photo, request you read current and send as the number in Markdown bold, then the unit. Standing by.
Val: **94** A
